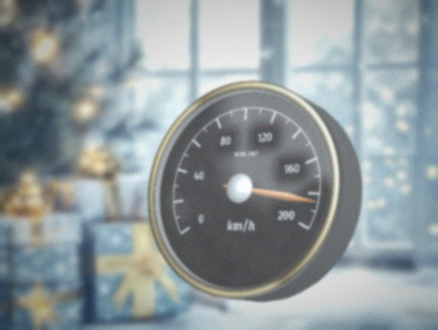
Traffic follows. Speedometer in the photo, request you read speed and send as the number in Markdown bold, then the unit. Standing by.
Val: **185** km/h
